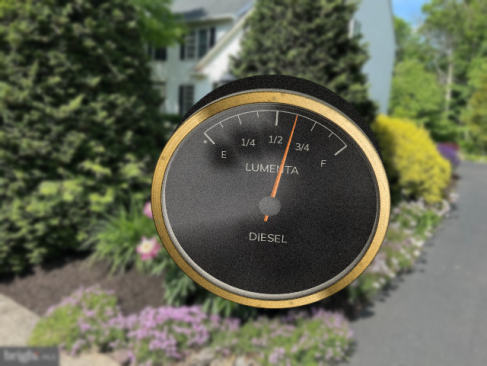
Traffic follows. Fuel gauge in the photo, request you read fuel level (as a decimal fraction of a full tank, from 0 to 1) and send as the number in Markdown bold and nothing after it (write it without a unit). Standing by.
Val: **0.625**
